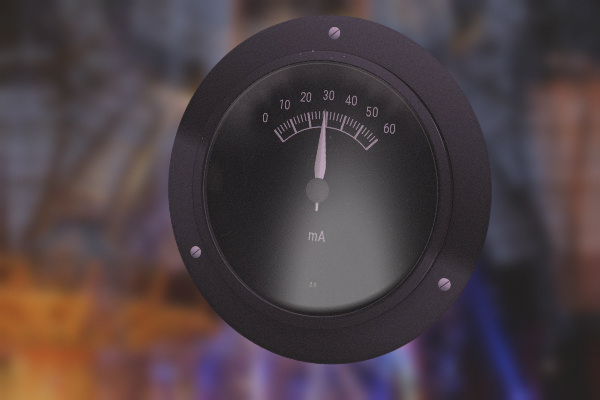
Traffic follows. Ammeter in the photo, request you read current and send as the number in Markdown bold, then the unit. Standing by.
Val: **30** mA
